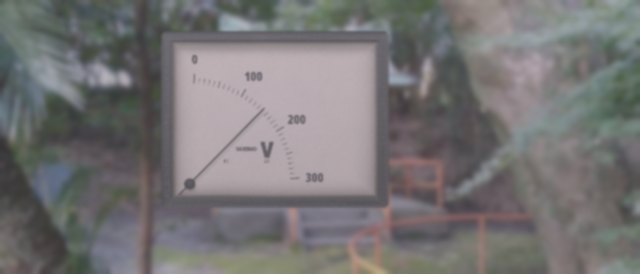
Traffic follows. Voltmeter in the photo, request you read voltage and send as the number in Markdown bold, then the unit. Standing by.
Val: **150** V
